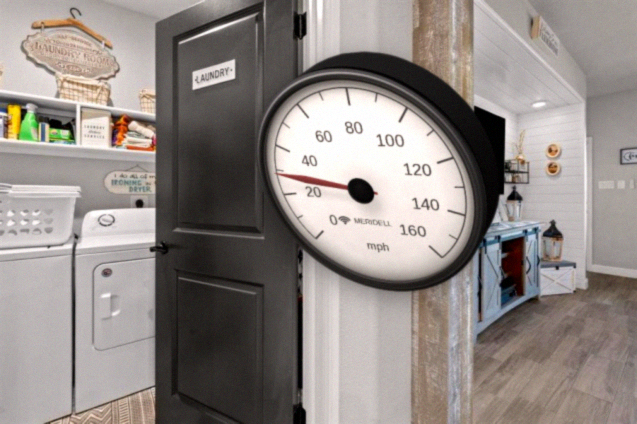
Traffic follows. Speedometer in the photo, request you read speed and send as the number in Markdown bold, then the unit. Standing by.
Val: **30** mph
